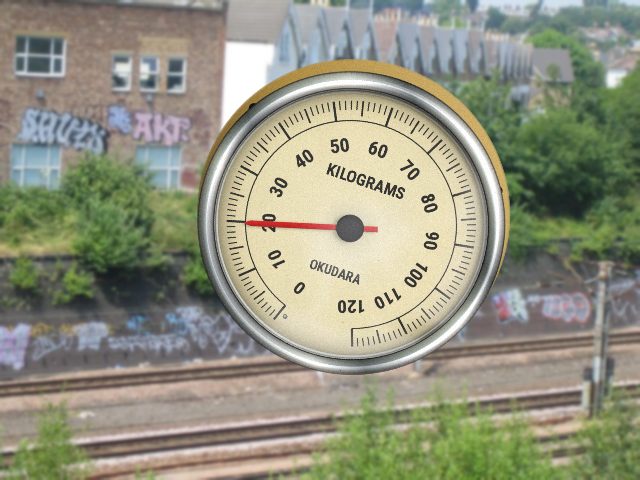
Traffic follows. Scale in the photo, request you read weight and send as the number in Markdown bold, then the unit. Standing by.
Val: **20** kg
